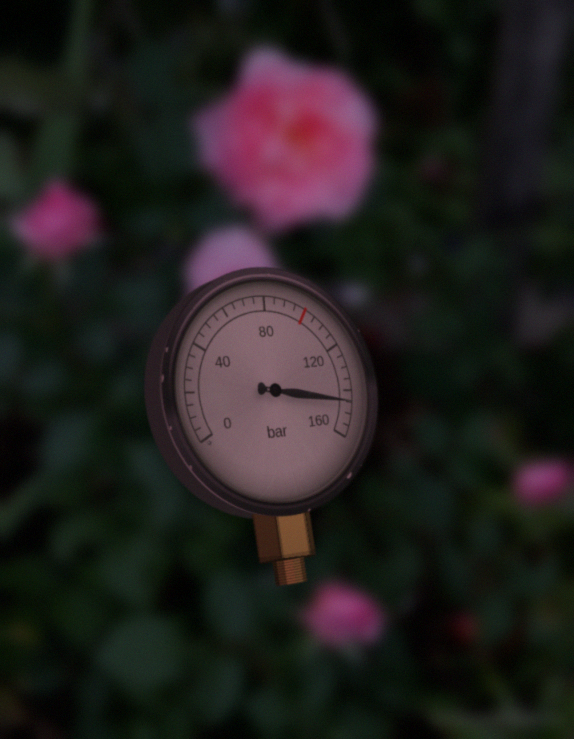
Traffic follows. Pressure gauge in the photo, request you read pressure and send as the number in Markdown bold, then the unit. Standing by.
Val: **145** bar
